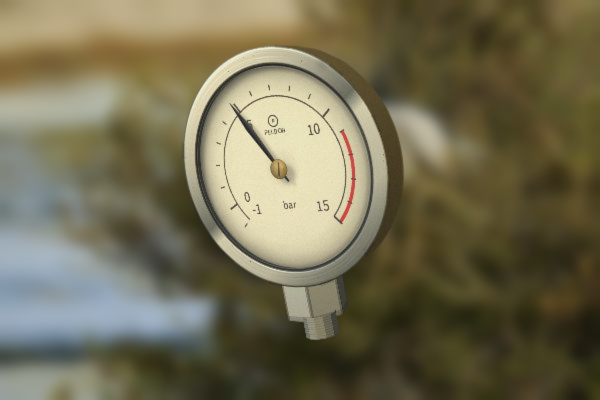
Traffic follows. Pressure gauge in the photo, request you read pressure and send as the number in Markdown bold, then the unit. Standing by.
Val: **5** bar
